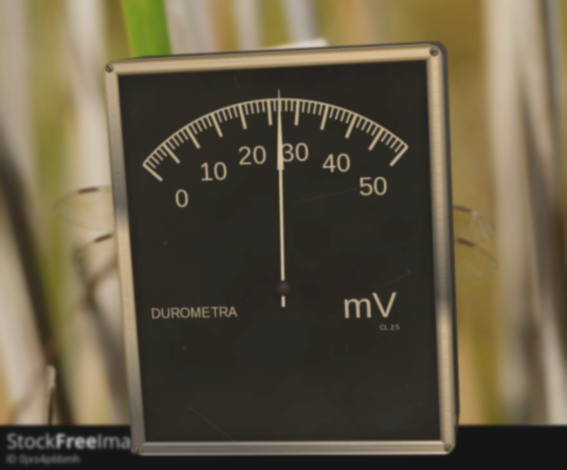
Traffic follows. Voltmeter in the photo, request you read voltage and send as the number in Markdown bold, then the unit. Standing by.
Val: **27** mV
